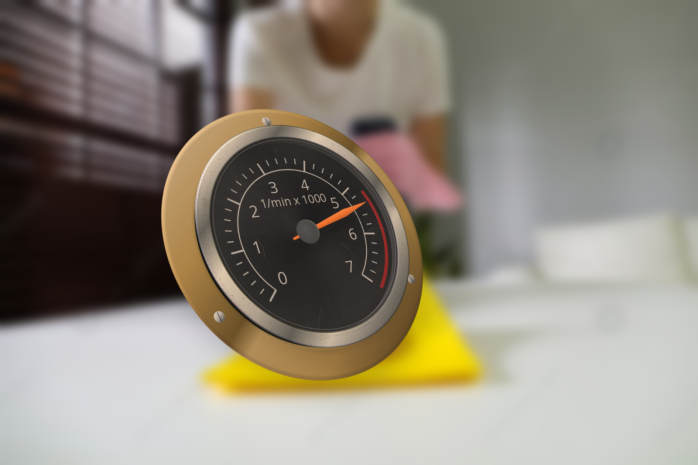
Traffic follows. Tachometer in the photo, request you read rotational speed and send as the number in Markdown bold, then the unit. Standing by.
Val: **5400** rpm
